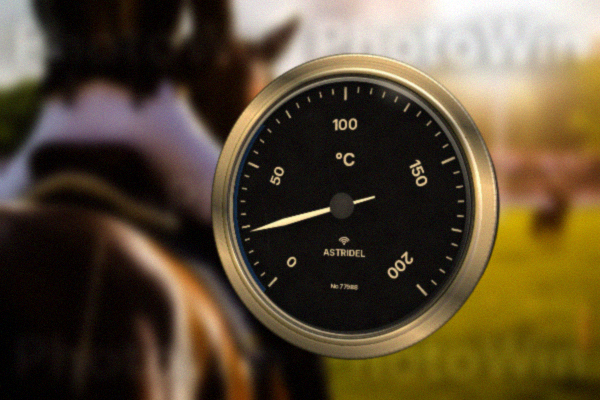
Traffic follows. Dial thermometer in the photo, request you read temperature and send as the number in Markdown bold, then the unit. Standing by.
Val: **22.5** °C
